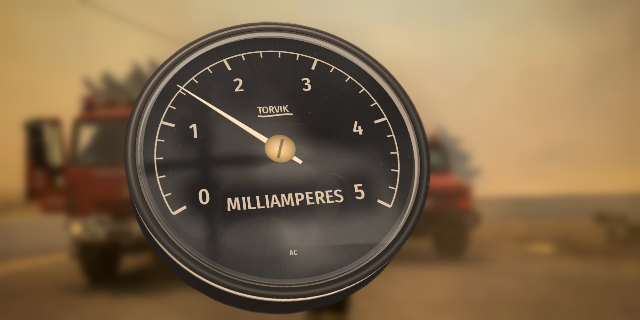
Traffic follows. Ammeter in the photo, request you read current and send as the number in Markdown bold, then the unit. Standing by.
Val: **1.4** mA
